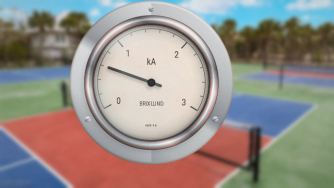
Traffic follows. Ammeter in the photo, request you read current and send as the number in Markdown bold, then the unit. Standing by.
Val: **0.6** kA
